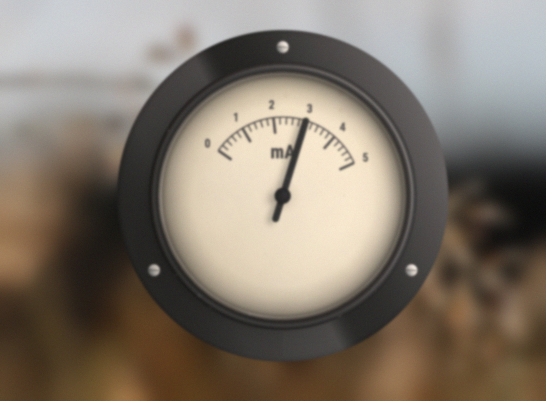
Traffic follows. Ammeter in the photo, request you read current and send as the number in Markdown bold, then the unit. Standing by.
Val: **3** mA
